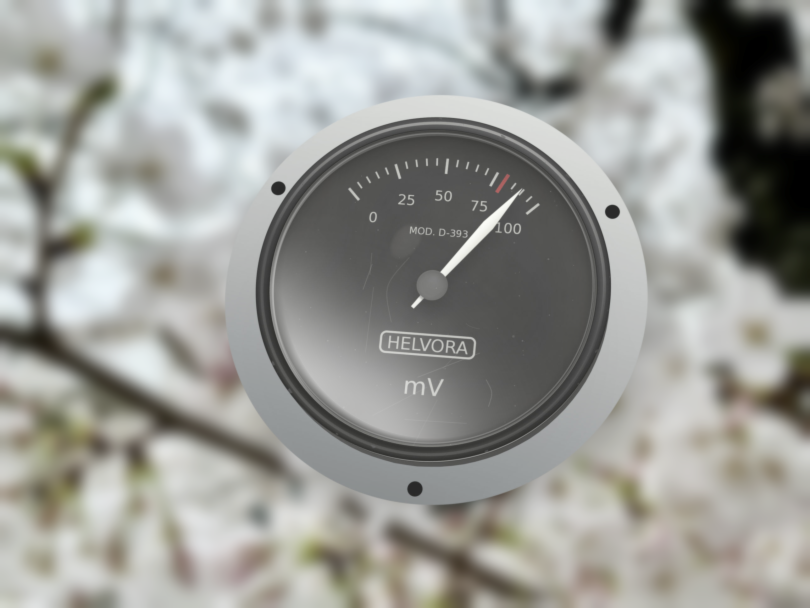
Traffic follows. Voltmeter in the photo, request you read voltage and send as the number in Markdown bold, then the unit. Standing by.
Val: **90** mV
